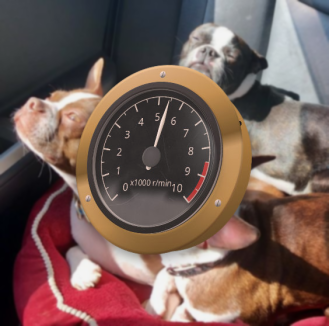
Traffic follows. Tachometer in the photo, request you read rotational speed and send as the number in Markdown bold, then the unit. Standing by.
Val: **5500** rpm
